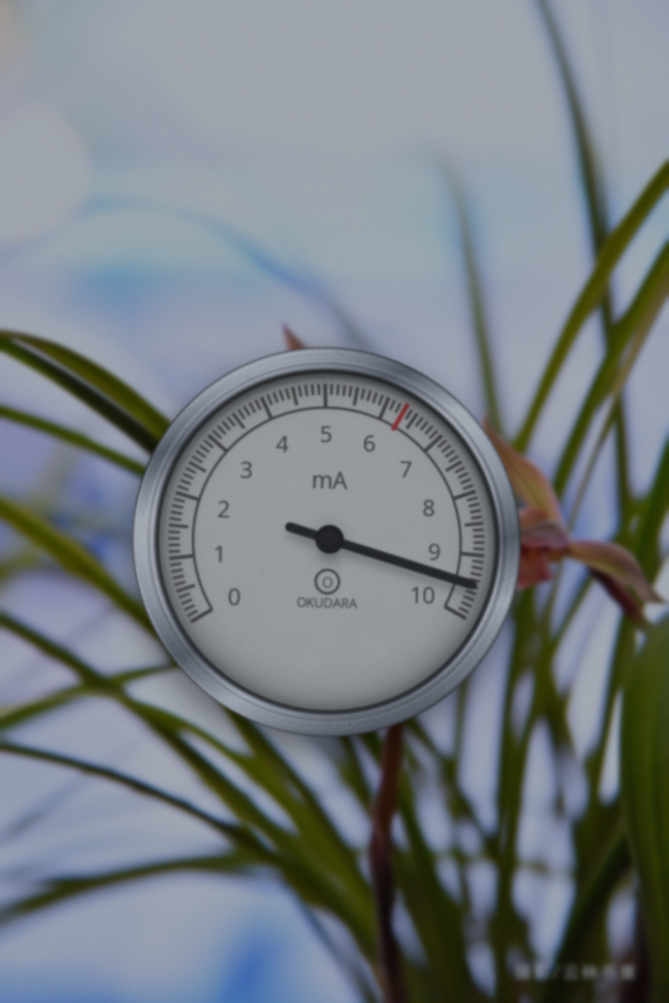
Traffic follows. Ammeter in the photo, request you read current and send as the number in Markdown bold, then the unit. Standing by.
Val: **9.5** mA
